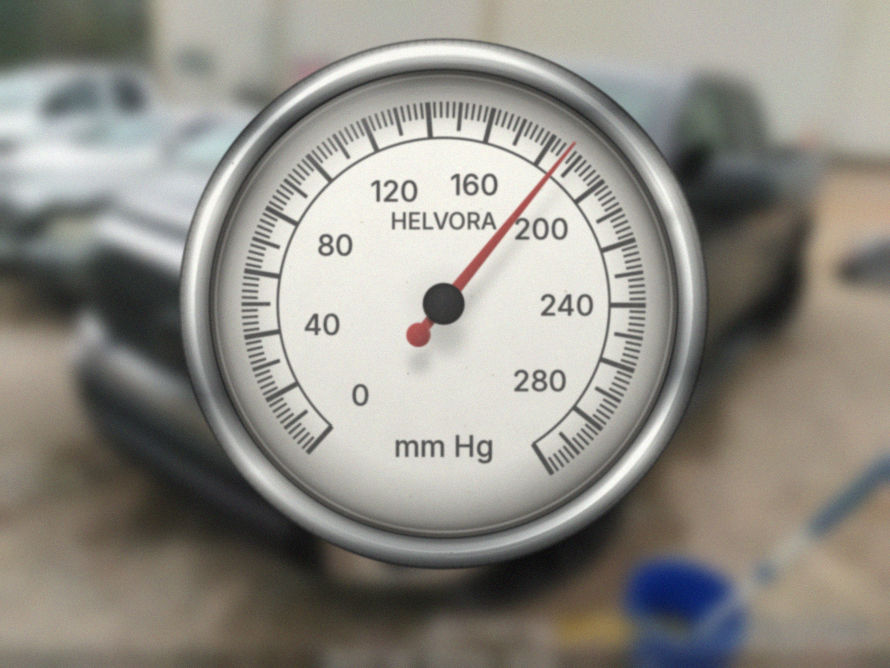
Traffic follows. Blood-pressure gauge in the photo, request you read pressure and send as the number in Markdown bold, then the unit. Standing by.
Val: **186** mmHg
